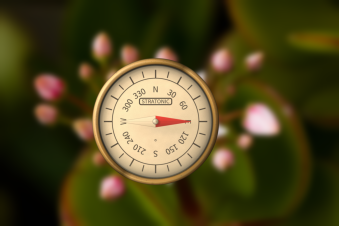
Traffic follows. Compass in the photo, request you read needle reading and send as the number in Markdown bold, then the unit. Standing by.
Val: **90** °
